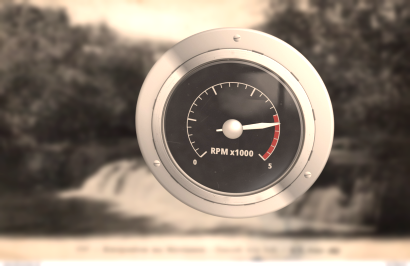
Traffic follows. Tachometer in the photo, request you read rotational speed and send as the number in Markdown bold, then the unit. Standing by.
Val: **4000** rpm
